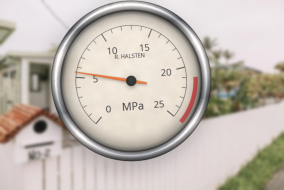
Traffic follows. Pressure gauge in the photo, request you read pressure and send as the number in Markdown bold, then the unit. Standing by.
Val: **5.5** MPa
